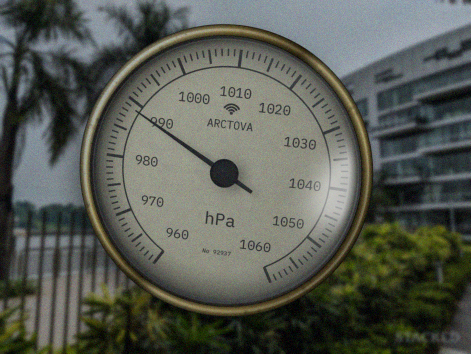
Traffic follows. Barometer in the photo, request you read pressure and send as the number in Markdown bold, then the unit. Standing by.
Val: **989** hPa
